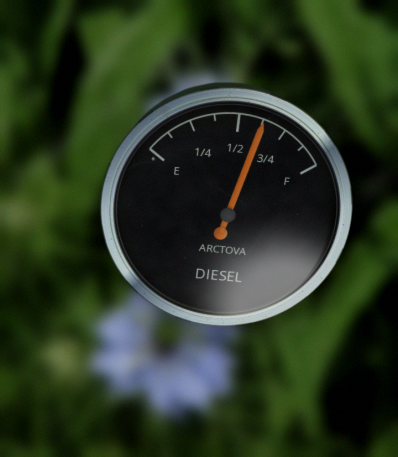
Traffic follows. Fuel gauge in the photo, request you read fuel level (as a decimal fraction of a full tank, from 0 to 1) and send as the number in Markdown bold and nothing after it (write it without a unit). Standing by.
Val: **0.625**
